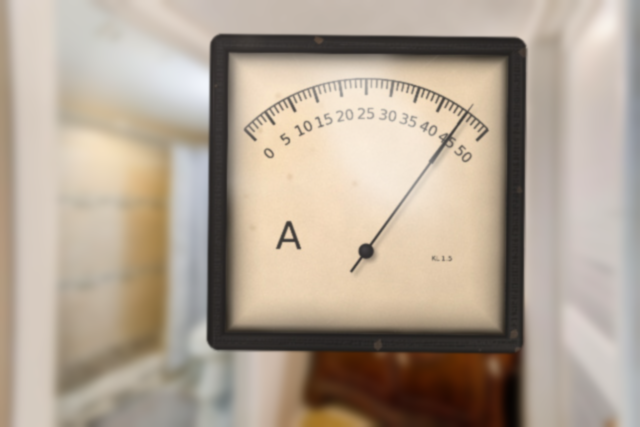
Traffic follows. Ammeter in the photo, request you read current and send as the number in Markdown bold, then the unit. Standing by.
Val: **45** A
